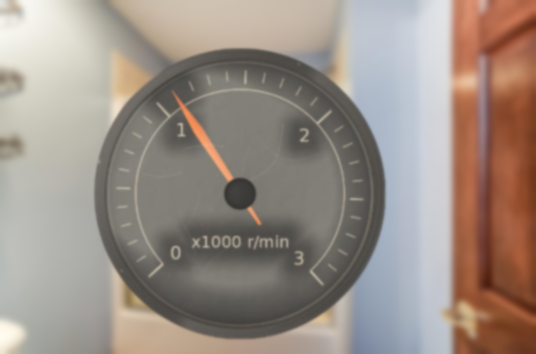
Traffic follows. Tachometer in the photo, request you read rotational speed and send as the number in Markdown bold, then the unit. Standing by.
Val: **1100** rpm
